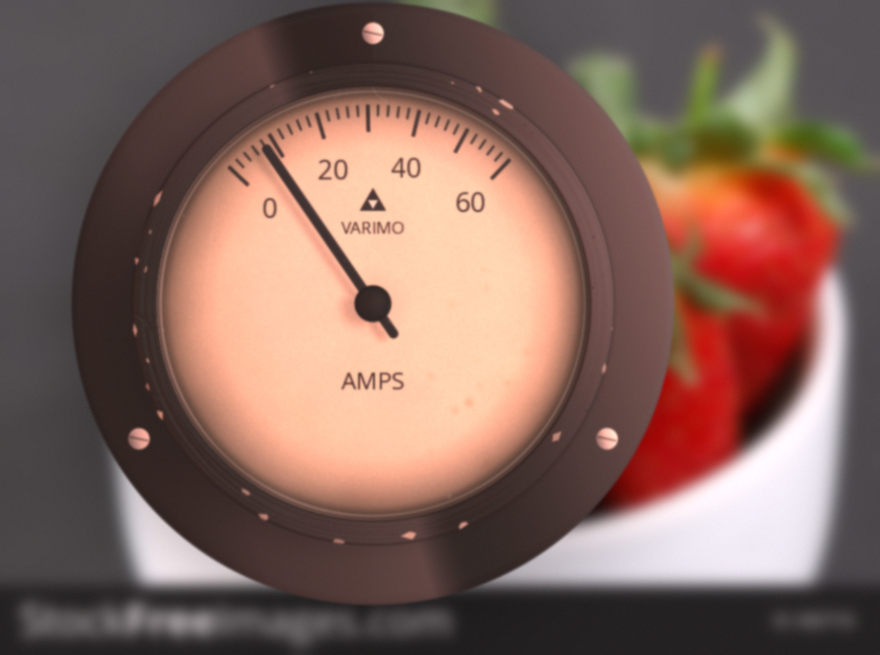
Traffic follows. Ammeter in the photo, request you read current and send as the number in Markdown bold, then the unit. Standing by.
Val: **8** A
